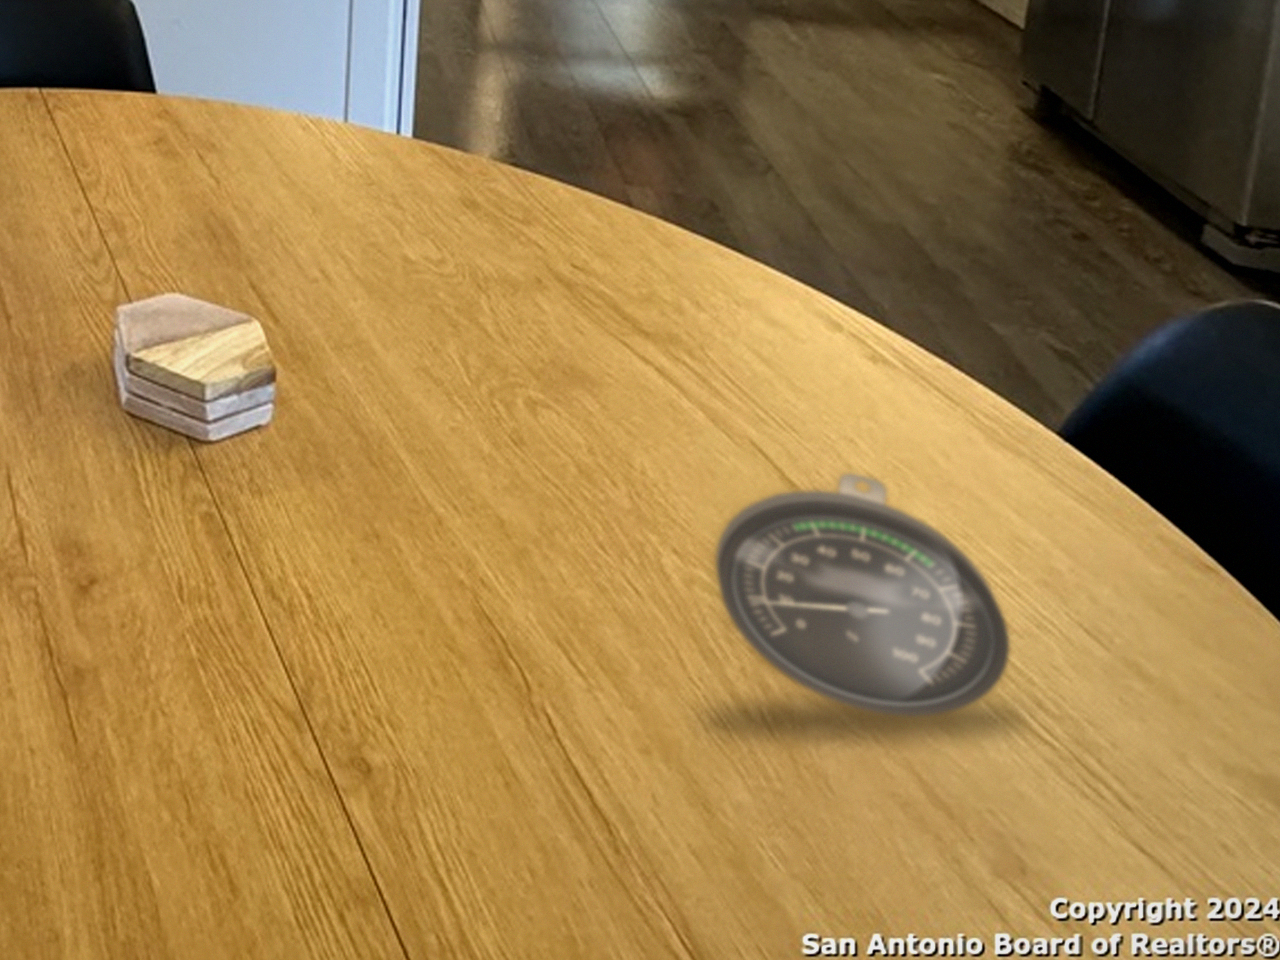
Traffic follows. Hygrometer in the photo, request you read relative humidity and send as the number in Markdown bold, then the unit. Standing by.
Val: **10** %
